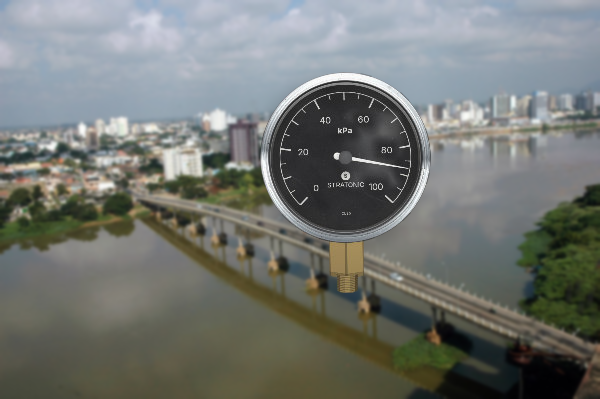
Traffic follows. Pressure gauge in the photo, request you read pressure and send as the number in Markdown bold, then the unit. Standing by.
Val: **87.5** kPa
